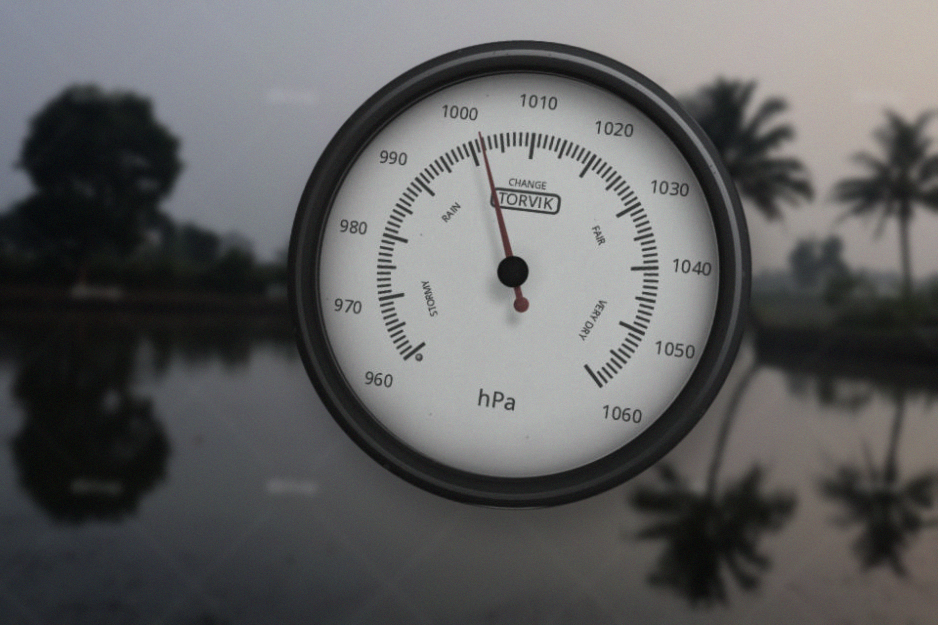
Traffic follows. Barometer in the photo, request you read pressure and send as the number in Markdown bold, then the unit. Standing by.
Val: **1002** hPa
